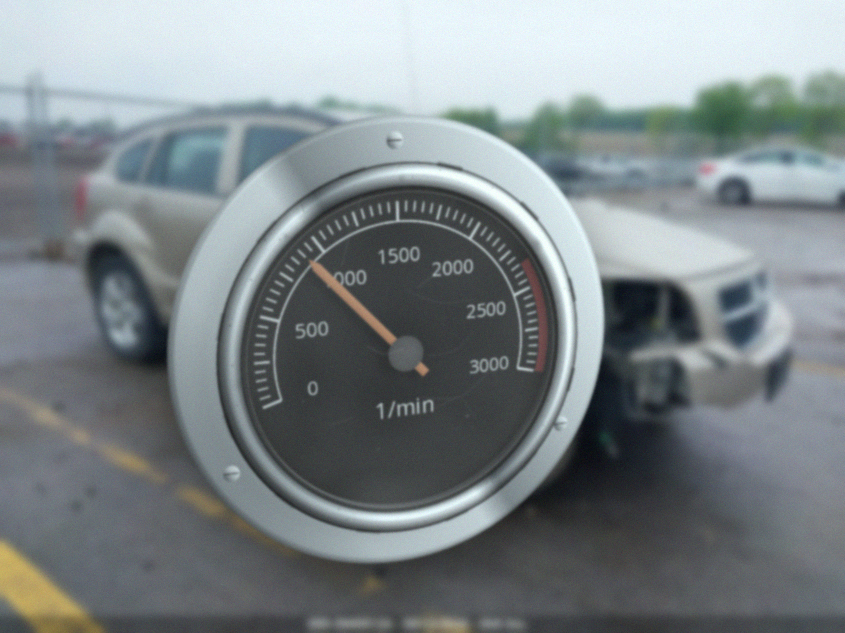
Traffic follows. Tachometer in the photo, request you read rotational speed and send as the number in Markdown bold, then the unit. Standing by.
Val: **900** rpm
